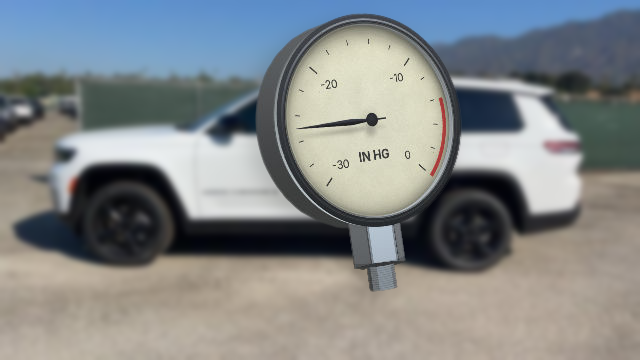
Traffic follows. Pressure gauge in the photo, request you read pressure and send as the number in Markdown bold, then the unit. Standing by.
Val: **-25** inHg
